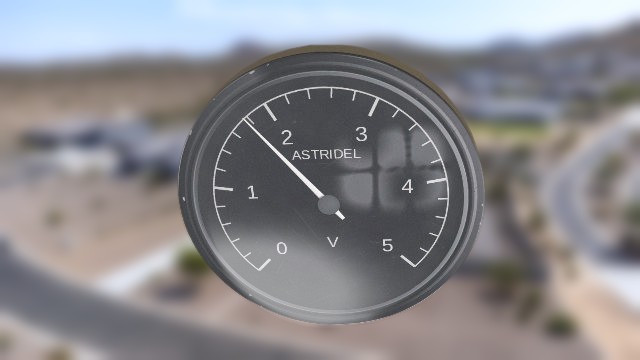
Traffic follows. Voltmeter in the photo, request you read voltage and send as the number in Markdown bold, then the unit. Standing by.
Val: **1.8** V
